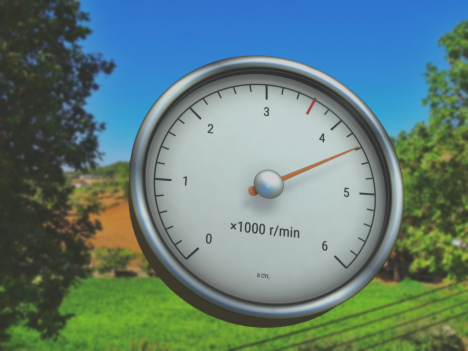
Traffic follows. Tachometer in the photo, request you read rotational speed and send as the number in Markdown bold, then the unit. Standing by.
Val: **4400** rpm
